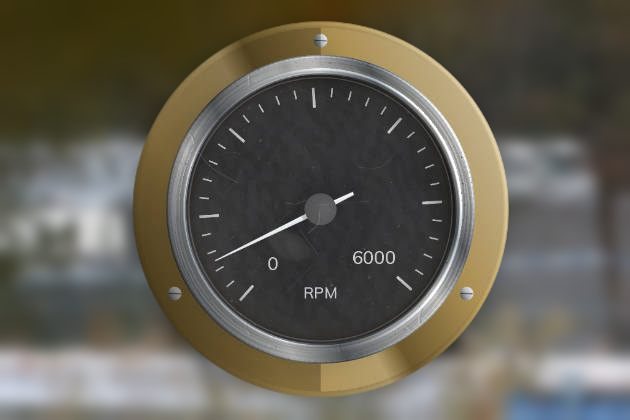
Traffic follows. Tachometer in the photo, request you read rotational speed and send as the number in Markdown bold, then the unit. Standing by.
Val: **500** rpm
